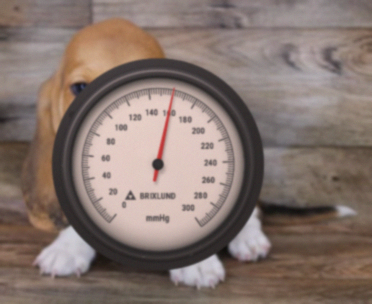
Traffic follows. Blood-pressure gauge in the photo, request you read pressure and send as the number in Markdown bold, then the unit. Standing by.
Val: **160** mmHg
